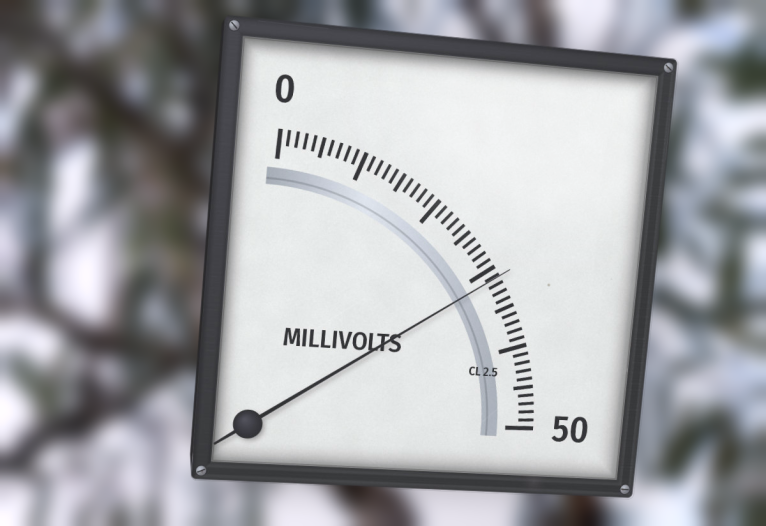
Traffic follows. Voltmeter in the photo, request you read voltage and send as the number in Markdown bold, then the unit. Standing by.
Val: **31** mV
